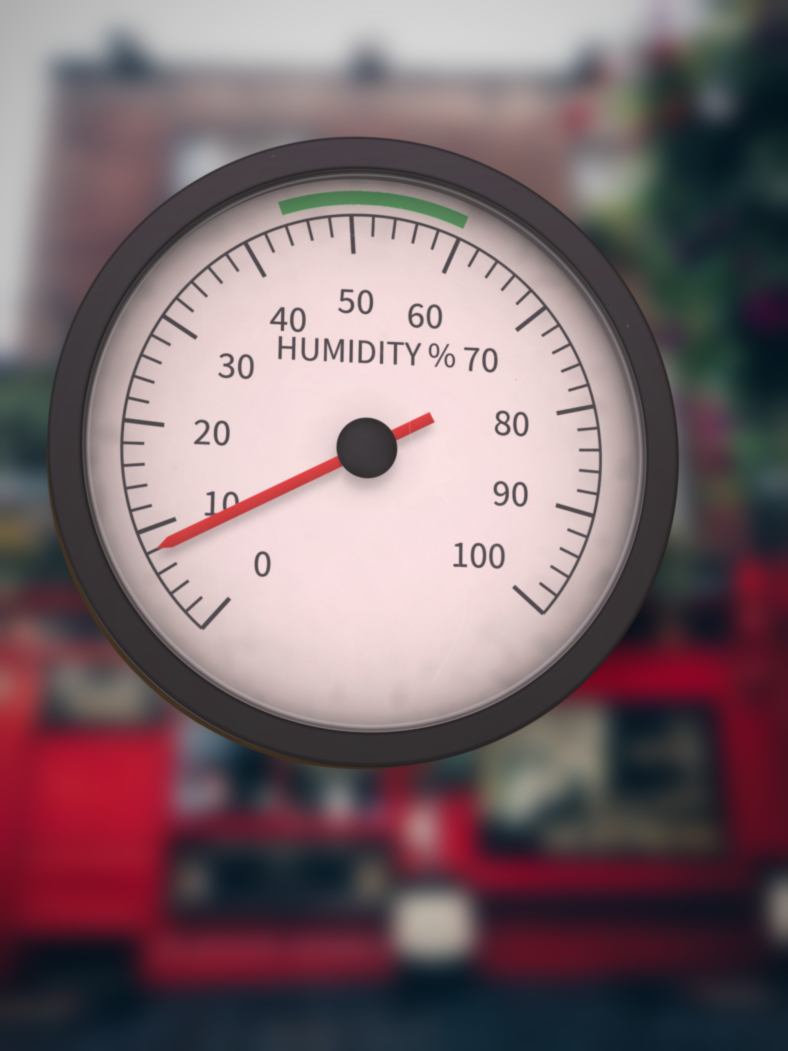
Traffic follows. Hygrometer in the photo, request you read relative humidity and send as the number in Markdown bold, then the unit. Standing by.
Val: **8** %
